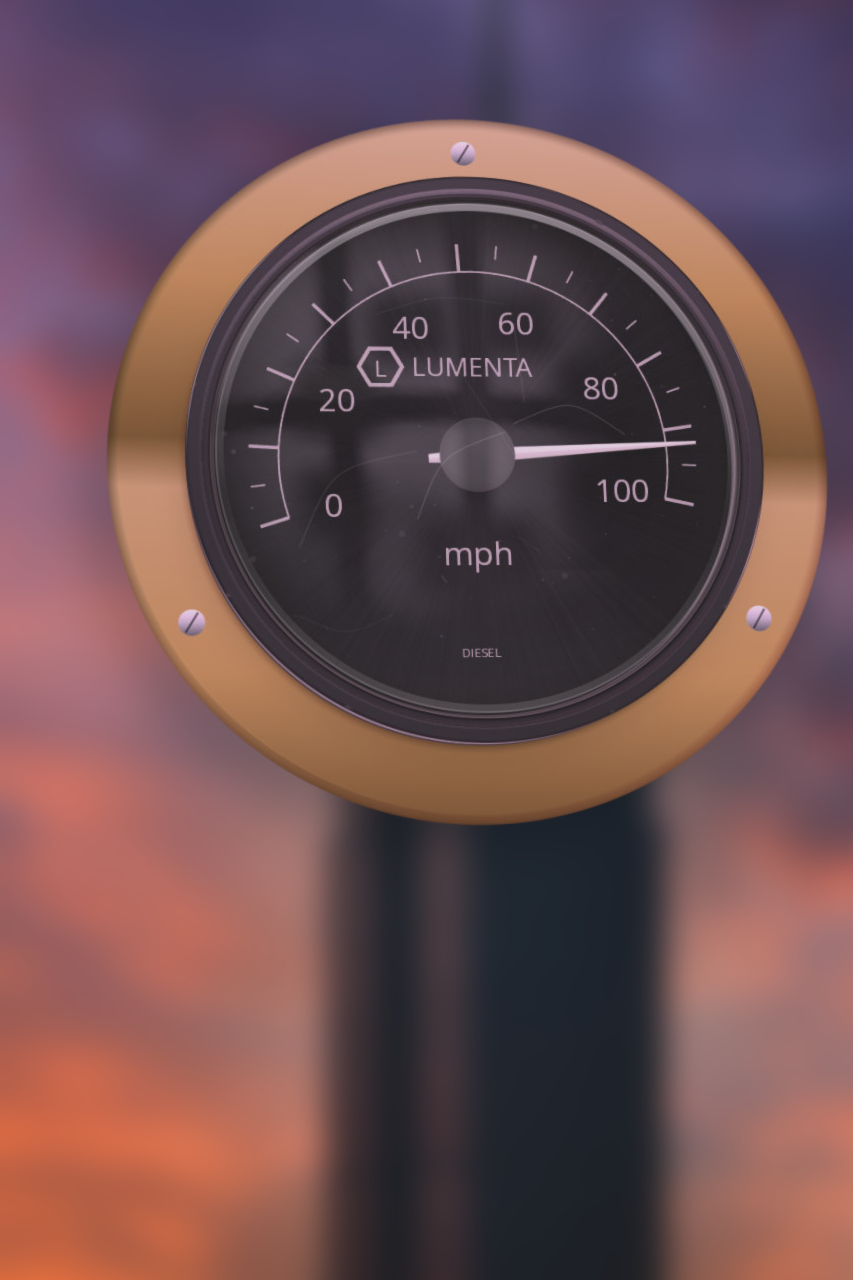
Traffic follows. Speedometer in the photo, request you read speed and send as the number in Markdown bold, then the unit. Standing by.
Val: **92.5** mph
